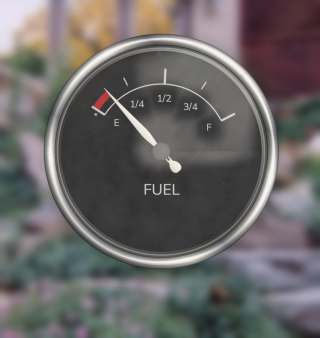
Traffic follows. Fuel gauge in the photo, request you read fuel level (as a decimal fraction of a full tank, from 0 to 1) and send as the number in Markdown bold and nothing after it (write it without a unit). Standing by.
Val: **0.125**
